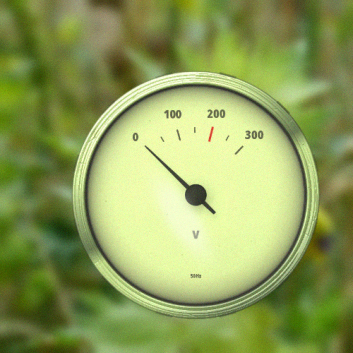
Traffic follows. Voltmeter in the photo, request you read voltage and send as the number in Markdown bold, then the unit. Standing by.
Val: **0** V
